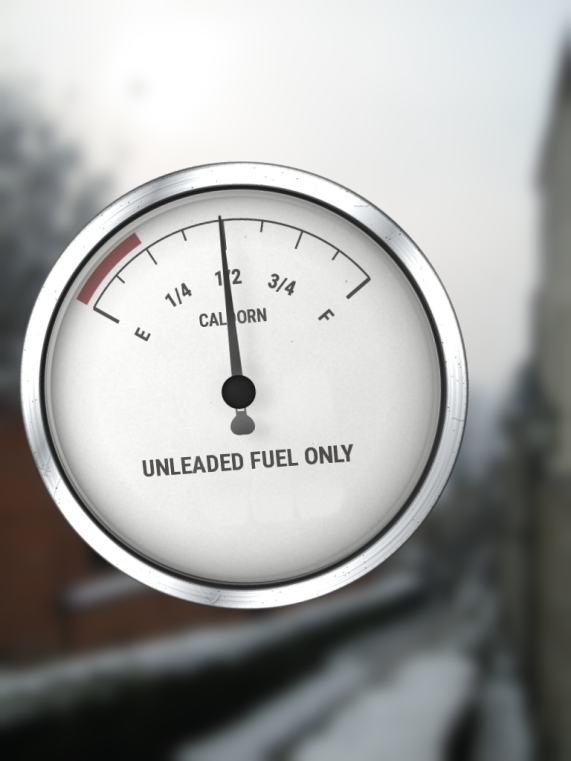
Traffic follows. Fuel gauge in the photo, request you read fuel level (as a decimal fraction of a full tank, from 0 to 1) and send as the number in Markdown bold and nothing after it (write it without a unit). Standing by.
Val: **0.5**
